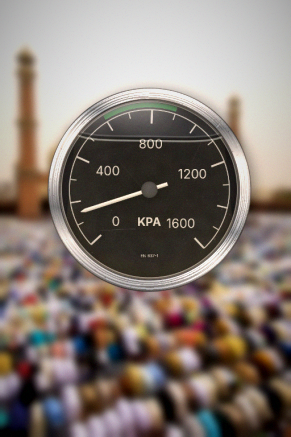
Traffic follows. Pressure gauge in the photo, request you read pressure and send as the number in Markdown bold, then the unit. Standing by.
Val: **150** kPa
